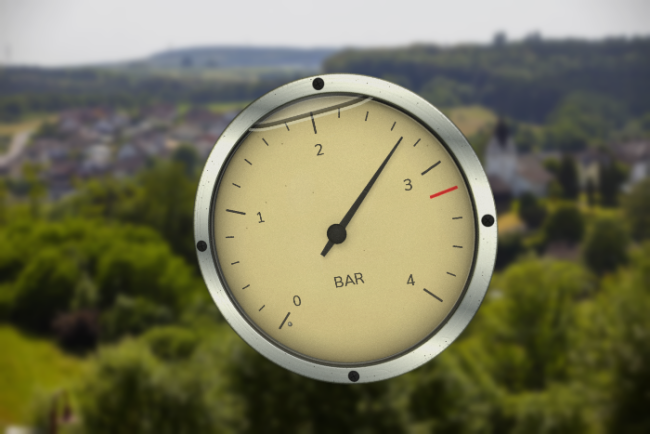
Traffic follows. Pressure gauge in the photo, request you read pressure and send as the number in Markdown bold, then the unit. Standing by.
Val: **2.7** bar
